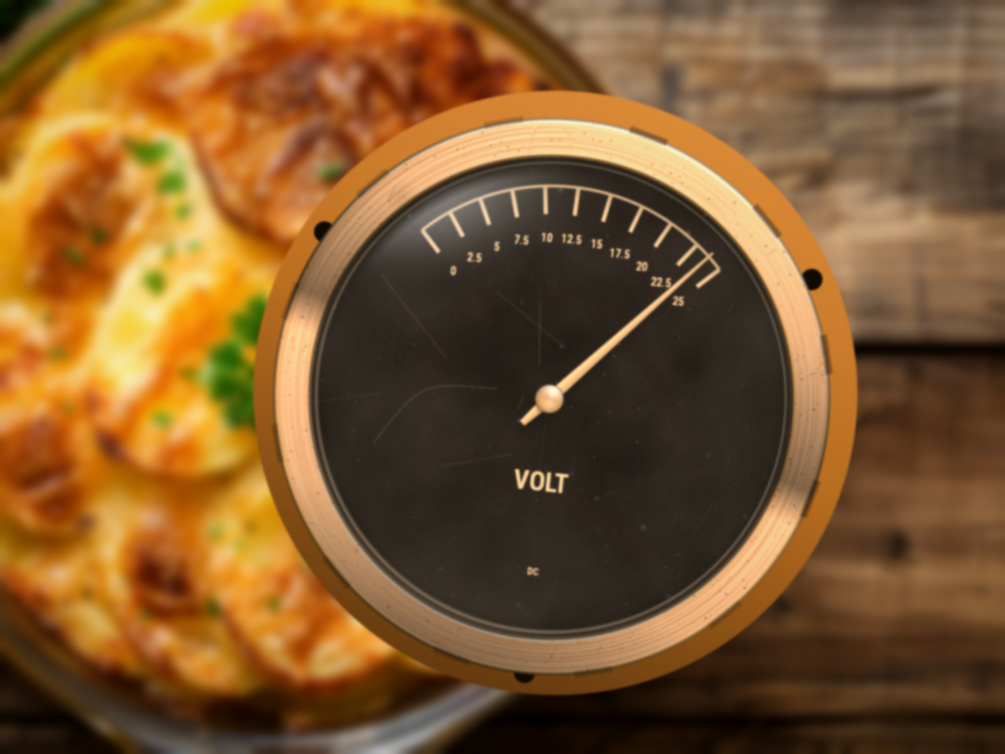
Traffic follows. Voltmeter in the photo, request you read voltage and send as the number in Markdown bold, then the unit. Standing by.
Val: **23.75** V
